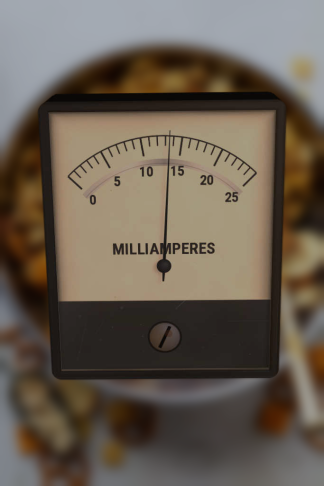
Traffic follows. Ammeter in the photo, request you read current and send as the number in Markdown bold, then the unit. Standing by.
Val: **13.5** mA
